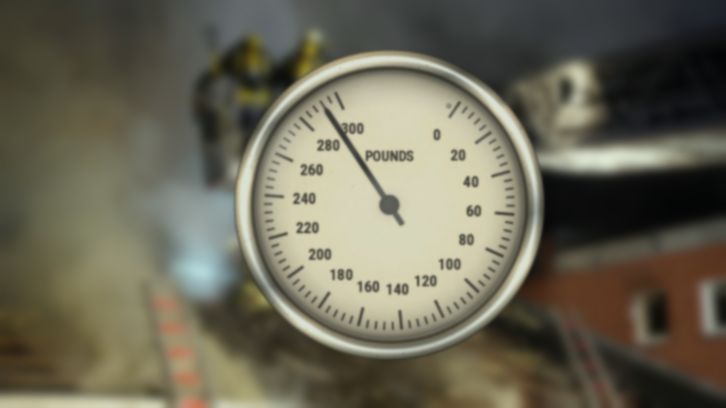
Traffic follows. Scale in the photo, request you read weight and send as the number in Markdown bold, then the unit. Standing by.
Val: **292** lb
